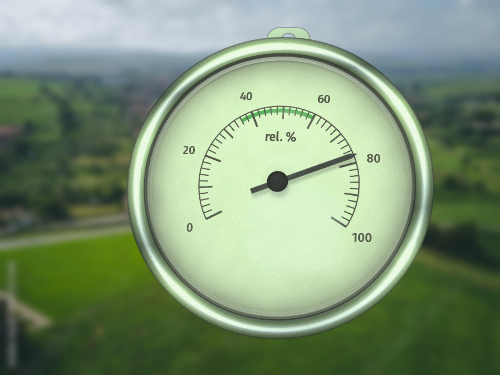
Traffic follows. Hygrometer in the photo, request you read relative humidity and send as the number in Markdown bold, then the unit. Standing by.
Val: **78** %
